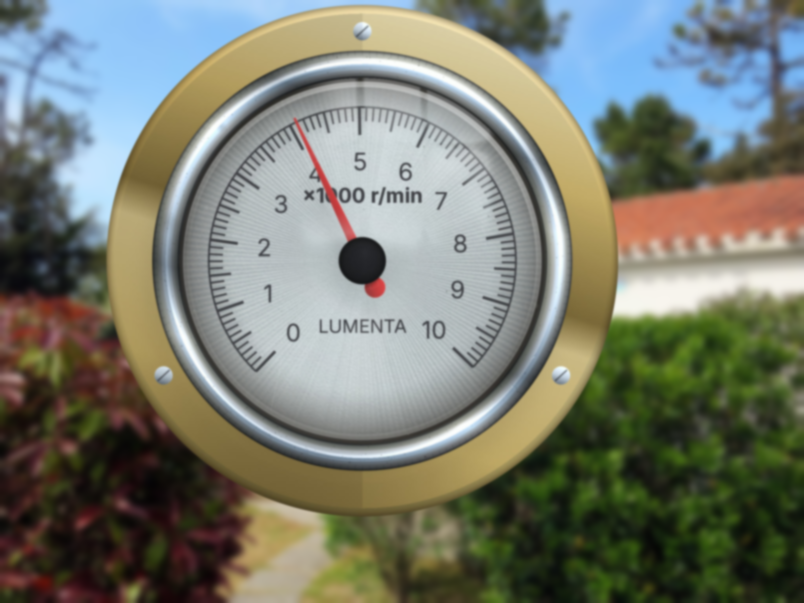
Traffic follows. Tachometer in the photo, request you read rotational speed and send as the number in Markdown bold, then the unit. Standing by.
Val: **4100** rpm
